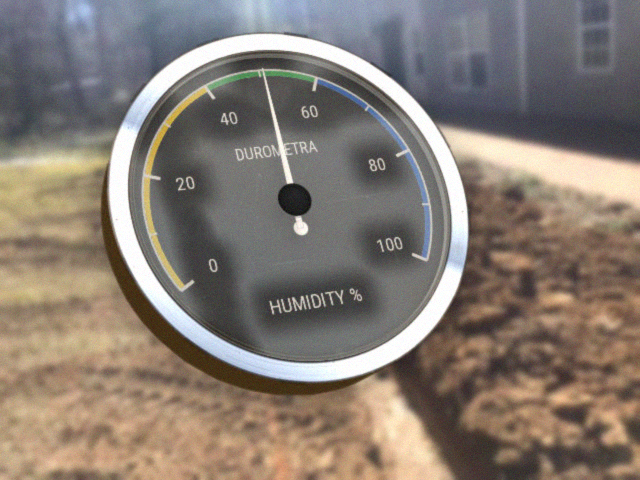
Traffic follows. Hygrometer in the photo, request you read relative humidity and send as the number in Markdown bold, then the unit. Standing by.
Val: **50** %
